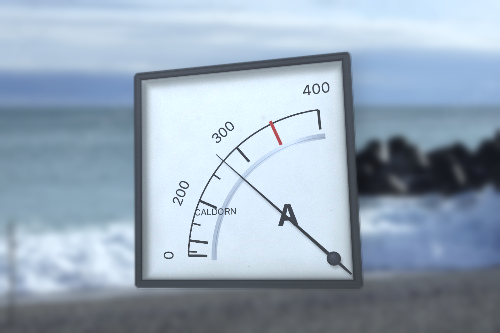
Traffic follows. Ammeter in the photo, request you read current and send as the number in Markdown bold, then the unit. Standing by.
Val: **275** A
